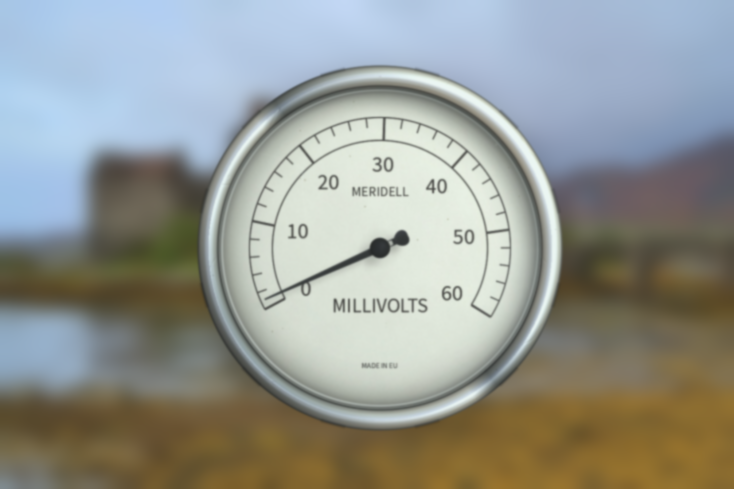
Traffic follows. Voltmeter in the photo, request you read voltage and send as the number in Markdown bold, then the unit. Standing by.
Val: **1** mV
